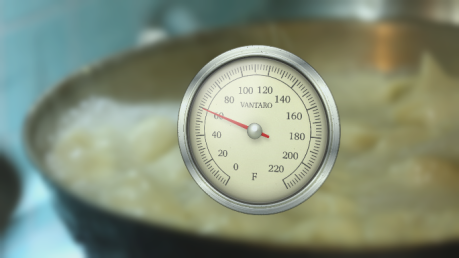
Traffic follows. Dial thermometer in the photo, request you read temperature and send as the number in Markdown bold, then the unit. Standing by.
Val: **60** °F
